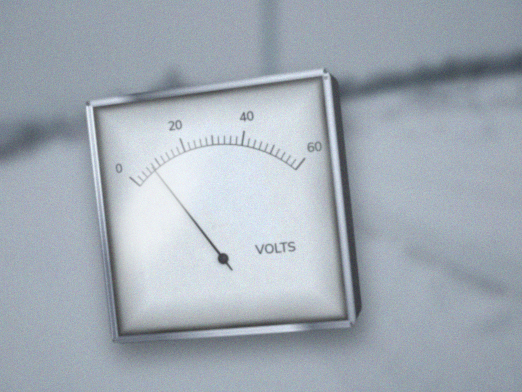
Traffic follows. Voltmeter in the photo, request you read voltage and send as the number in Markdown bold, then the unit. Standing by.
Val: **8** V
